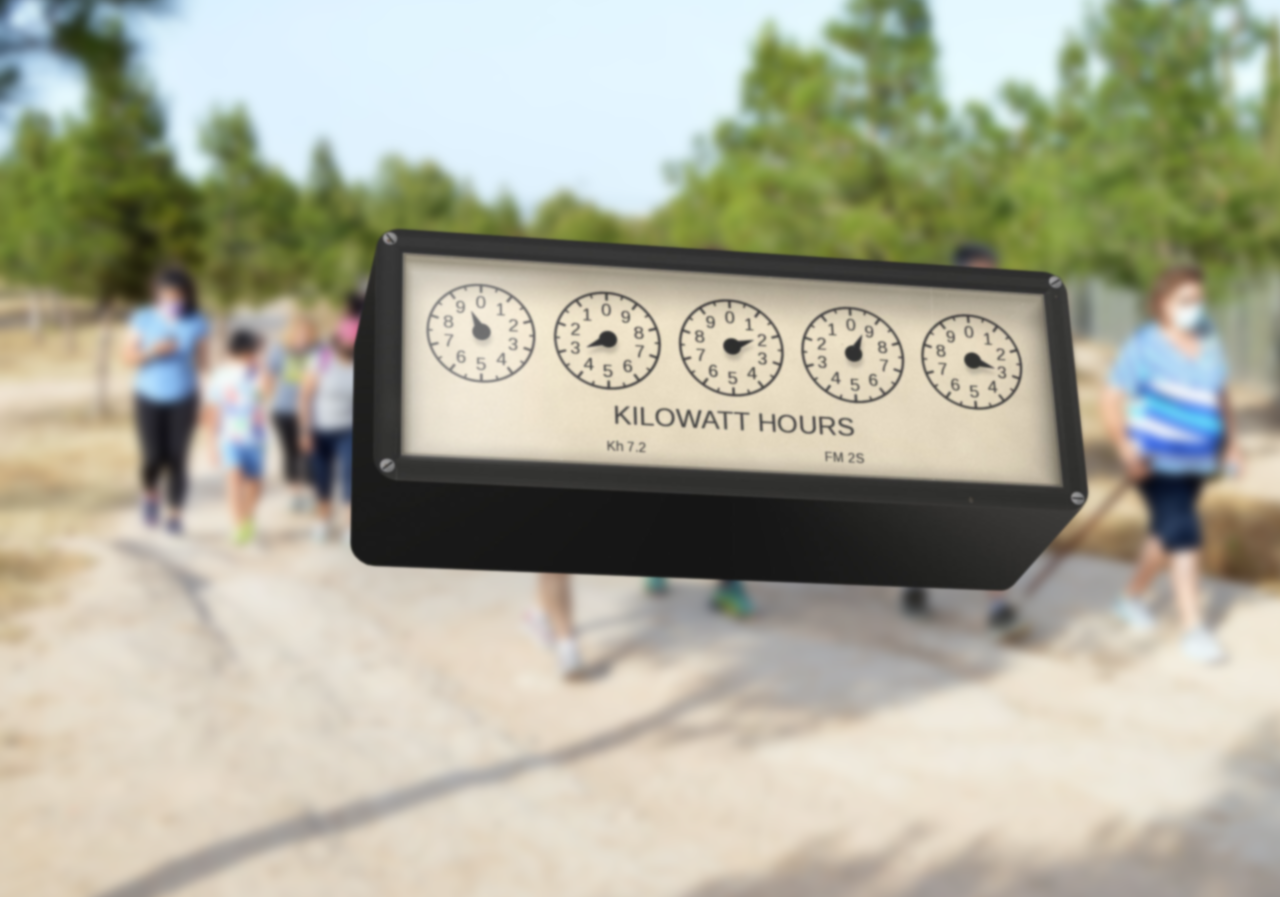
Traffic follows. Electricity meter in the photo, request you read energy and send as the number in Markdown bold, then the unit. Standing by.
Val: **93193** kWh
